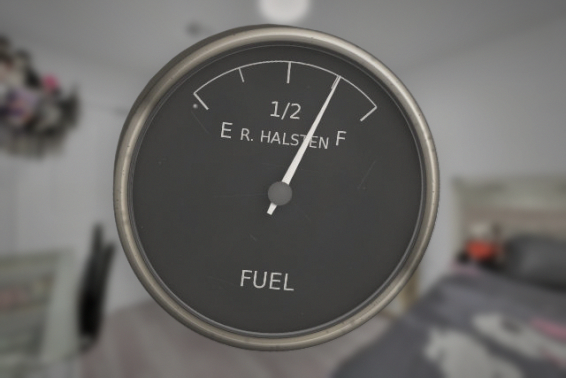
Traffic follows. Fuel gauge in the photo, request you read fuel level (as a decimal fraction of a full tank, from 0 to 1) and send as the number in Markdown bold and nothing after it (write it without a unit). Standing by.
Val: **0.75**
